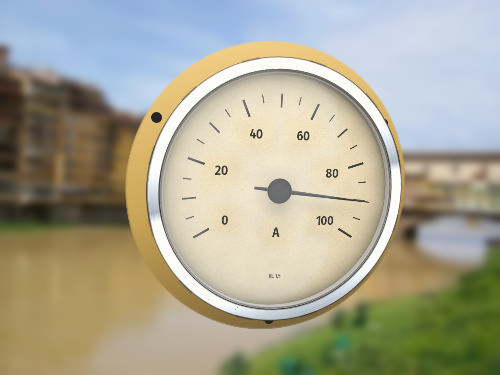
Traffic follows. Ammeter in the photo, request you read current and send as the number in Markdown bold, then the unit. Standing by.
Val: **90** A
